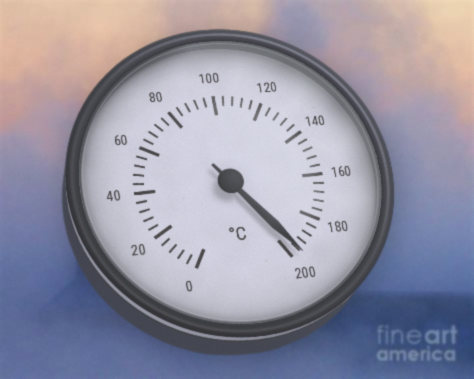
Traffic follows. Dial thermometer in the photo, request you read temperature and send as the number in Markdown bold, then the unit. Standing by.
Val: **196** °C
